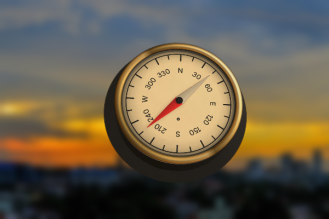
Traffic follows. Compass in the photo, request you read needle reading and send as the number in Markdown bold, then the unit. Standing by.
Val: **225** °
